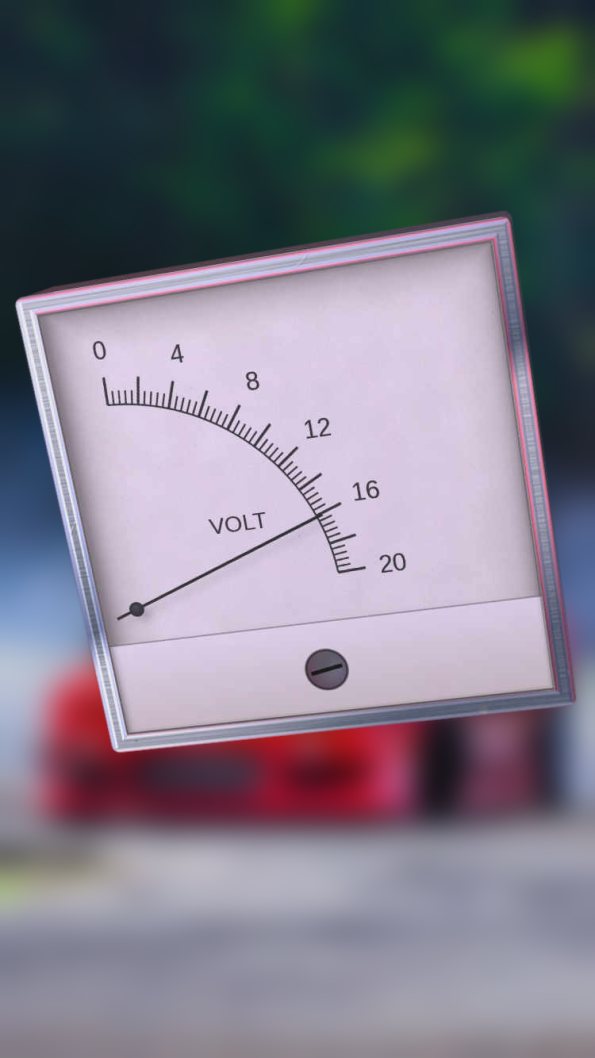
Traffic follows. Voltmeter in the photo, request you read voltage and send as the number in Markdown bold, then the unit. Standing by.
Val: **16** V
